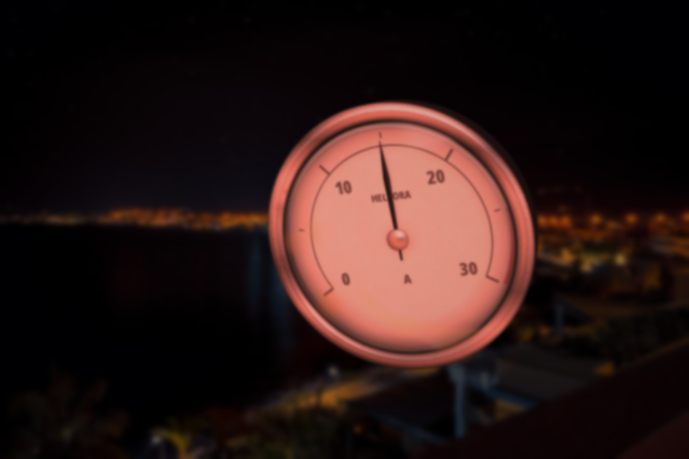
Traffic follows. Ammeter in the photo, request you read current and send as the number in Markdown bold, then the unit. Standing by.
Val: **15** A
